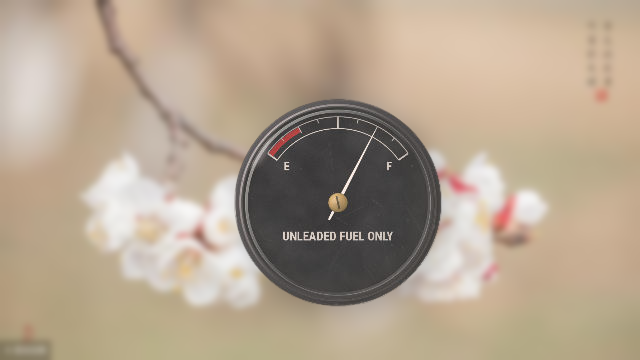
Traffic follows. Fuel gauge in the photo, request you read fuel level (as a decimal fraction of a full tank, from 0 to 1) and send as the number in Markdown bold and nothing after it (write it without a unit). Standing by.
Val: **0.75**
